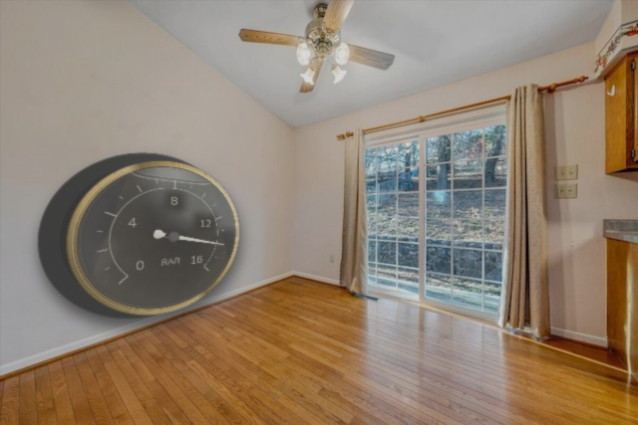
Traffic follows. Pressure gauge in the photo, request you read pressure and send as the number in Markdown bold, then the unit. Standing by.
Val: **14** bar
